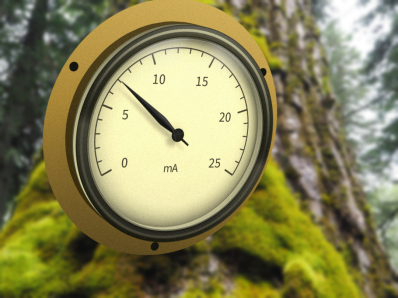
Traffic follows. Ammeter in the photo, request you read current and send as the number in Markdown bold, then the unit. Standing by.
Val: **7** mA
